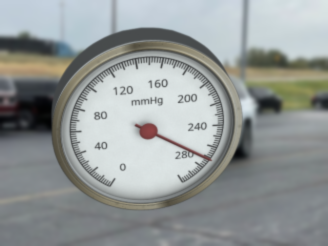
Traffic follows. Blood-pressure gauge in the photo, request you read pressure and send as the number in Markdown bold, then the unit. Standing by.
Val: **270** mmHg
